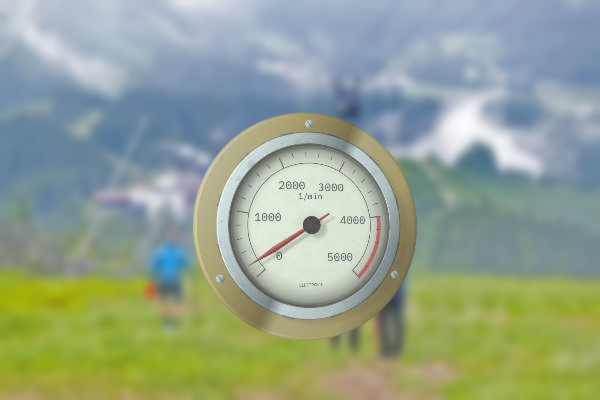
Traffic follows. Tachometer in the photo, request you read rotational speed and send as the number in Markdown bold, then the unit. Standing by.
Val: **200** rpm
